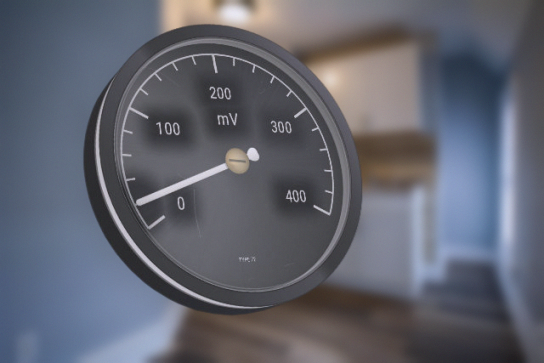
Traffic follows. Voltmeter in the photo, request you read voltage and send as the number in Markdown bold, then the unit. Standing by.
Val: **20** mV
